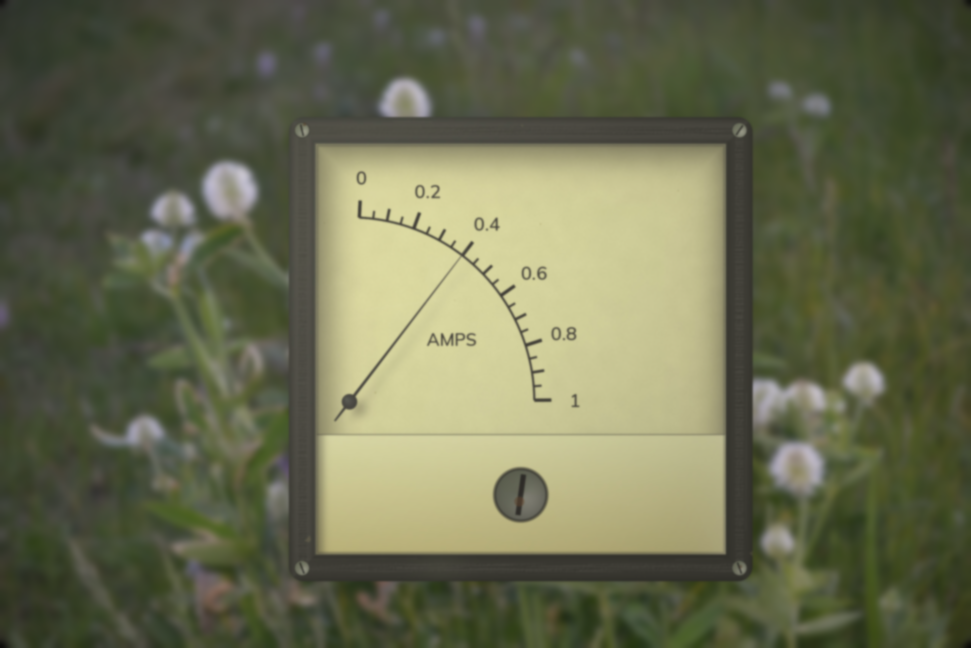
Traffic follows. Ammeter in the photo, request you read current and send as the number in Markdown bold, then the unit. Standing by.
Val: **0.4** A
